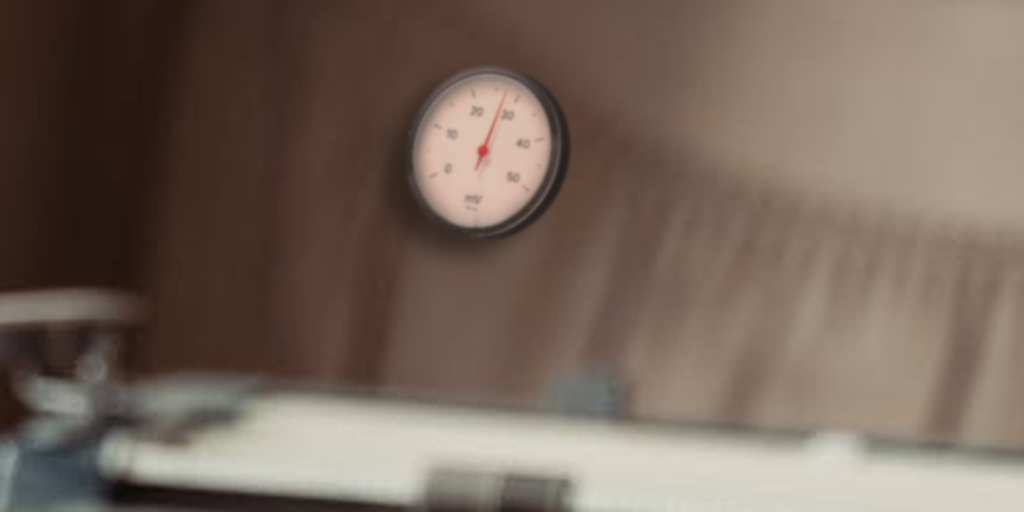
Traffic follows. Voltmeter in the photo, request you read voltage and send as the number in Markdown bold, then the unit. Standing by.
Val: **27.5** mV
